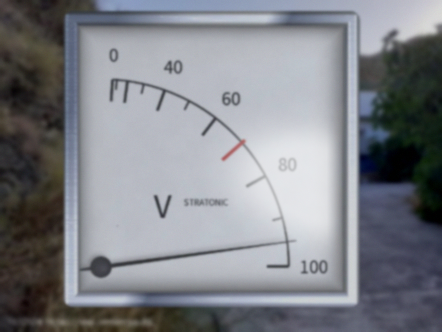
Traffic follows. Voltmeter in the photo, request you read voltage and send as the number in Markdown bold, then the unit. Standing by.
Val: **95** V
